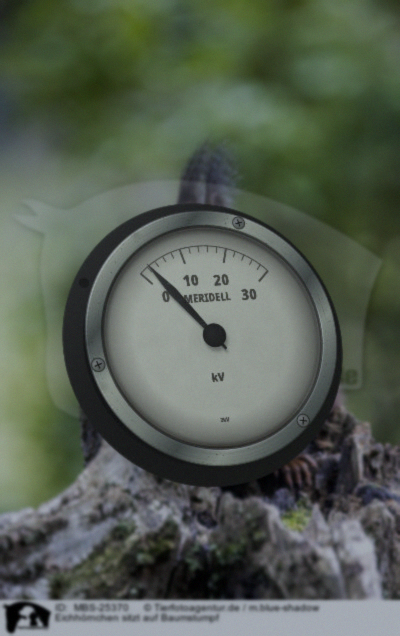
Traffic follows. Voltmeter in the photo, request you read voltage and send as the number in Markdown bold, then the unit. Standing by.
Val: **2** kV
